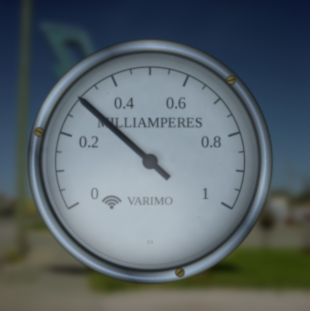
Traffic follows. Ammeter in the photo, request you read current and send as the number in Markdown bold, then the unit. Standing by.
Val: **0.3** mA
